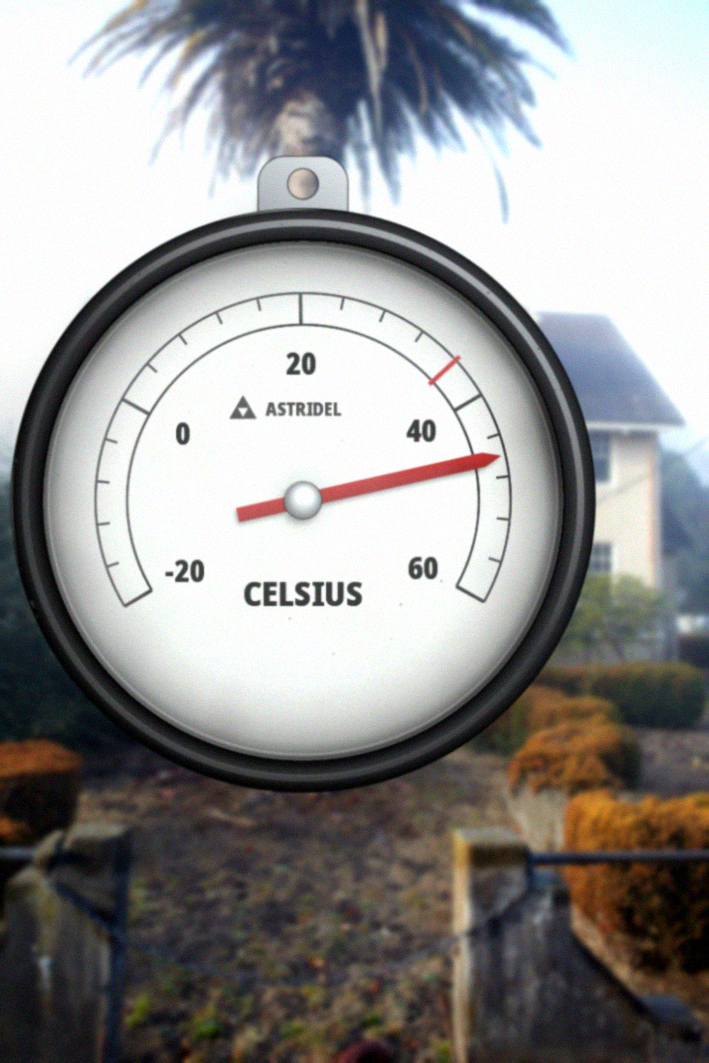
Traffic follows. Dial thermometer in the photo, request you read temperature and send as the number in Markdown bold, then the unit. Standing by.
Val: **46** °C
